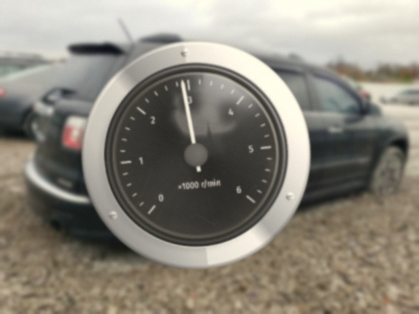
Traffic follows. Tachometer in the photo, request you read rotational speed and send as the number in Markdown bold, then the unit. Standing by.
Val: **2900** rpm
